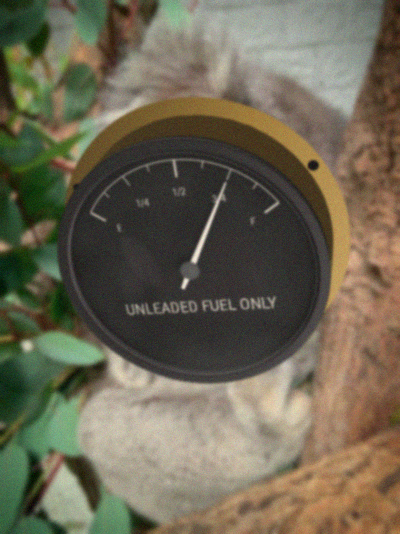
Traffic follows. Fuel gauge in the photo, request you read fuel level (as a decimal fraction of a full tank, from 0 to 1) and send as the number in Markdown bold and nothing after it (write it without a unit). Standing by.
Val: **0.75**
